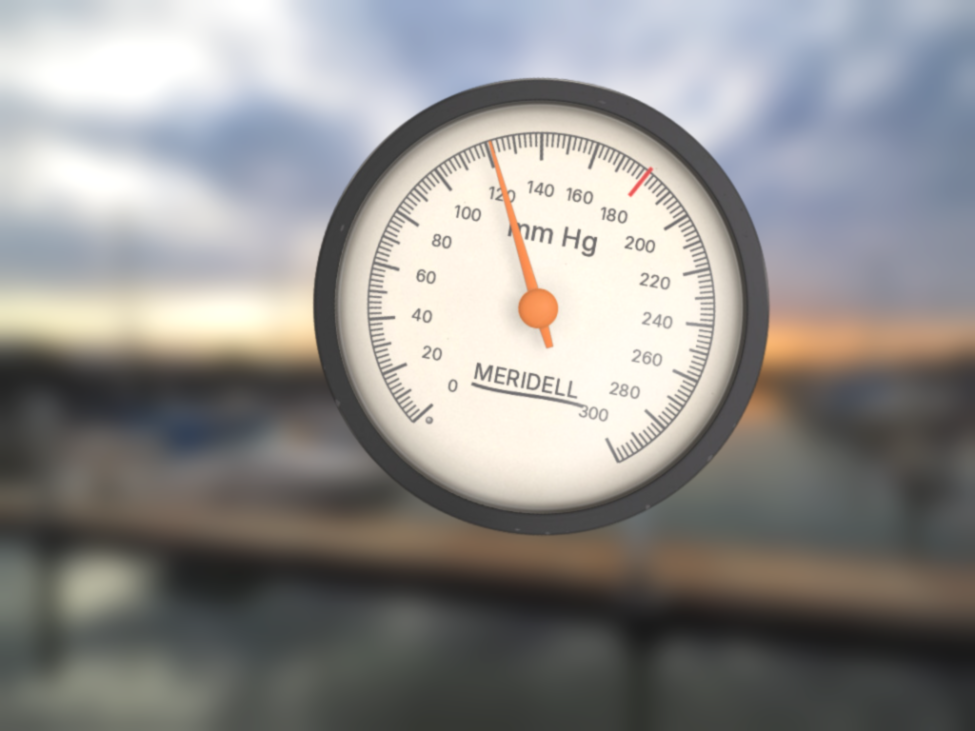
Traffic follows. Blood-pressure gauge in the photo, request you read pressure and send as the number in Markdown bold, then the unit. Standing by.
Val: **122** mmHg
